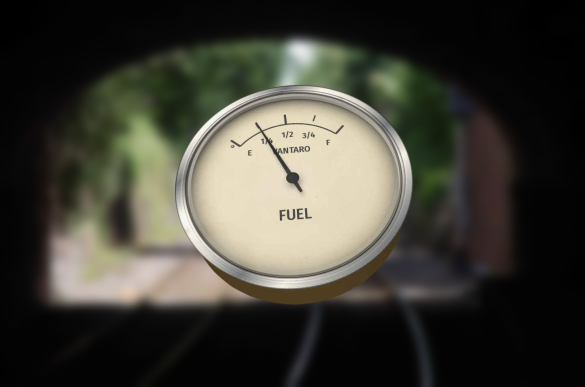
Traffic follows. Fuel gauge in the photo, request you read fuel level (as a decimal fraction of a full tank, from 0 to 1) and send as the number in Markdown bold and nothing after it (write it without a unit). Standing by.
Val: **0.25**
